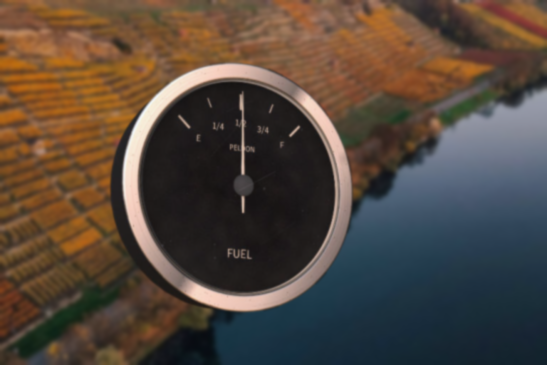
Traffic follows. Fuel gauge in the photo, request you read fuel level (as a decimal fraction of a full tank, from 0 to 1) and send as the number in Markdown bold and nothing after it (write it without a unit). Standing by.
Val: **0.5**
